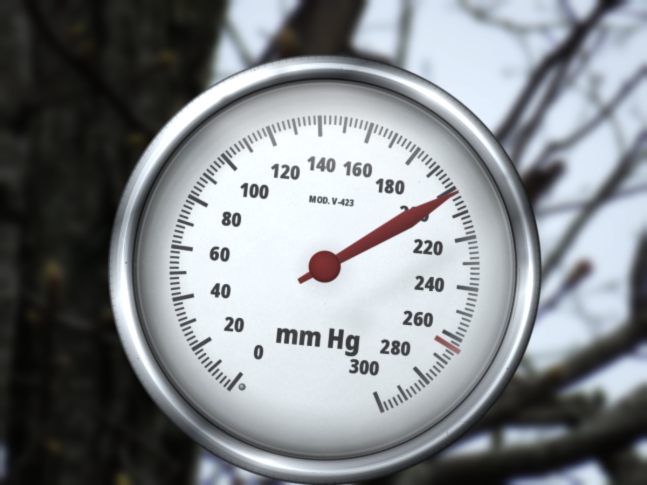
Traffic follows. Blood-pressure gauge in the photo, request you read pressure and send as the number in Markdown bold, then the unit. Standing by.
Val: **202** mmHg
